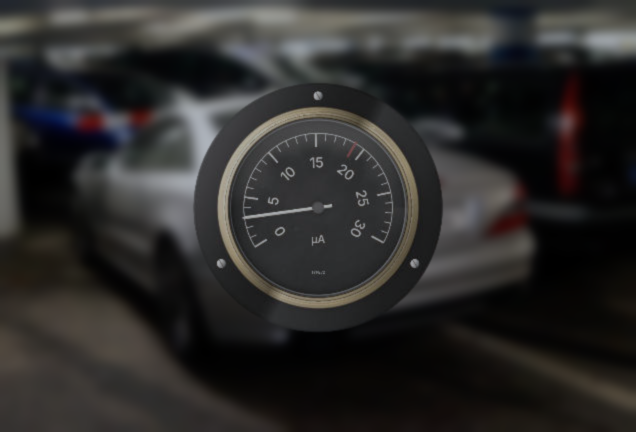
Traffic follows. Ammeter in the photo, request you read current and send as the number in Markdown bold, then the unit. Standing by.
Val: **3** µA
